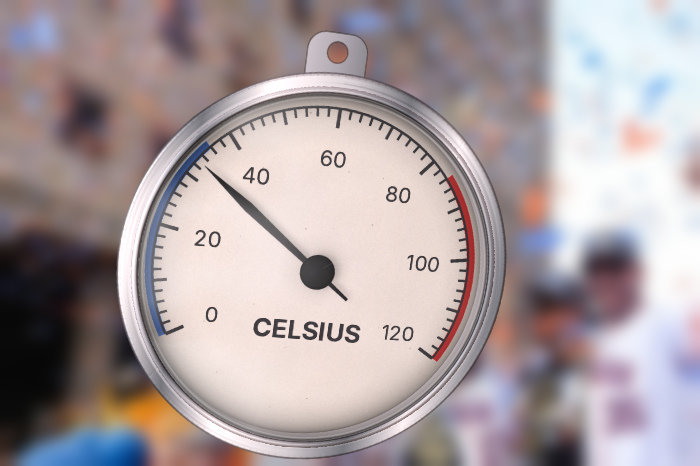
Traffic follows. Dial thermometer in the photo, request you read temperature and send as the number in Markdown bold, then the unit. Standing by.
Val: **33** °C
